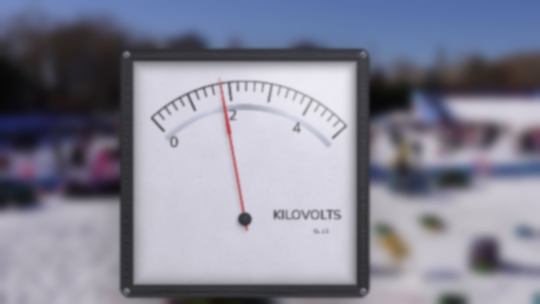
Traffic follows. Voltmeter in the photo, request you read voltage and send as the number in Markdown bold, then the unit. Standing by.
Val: **1.8** kV
